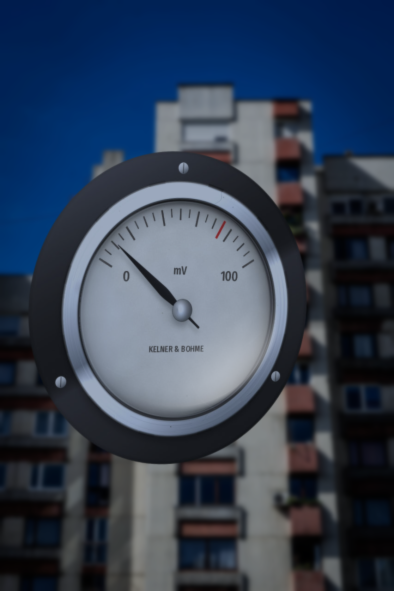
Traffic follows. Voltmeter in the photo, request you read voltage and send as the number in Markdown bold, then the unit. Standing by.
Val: **10** mV
